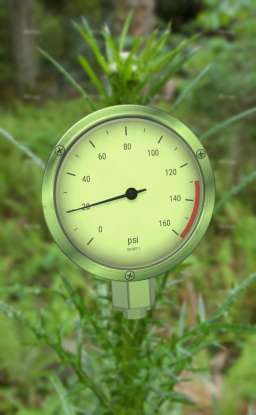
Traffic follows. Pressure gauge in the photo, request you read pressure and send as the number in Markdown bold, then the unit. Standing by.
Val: **20** psi
